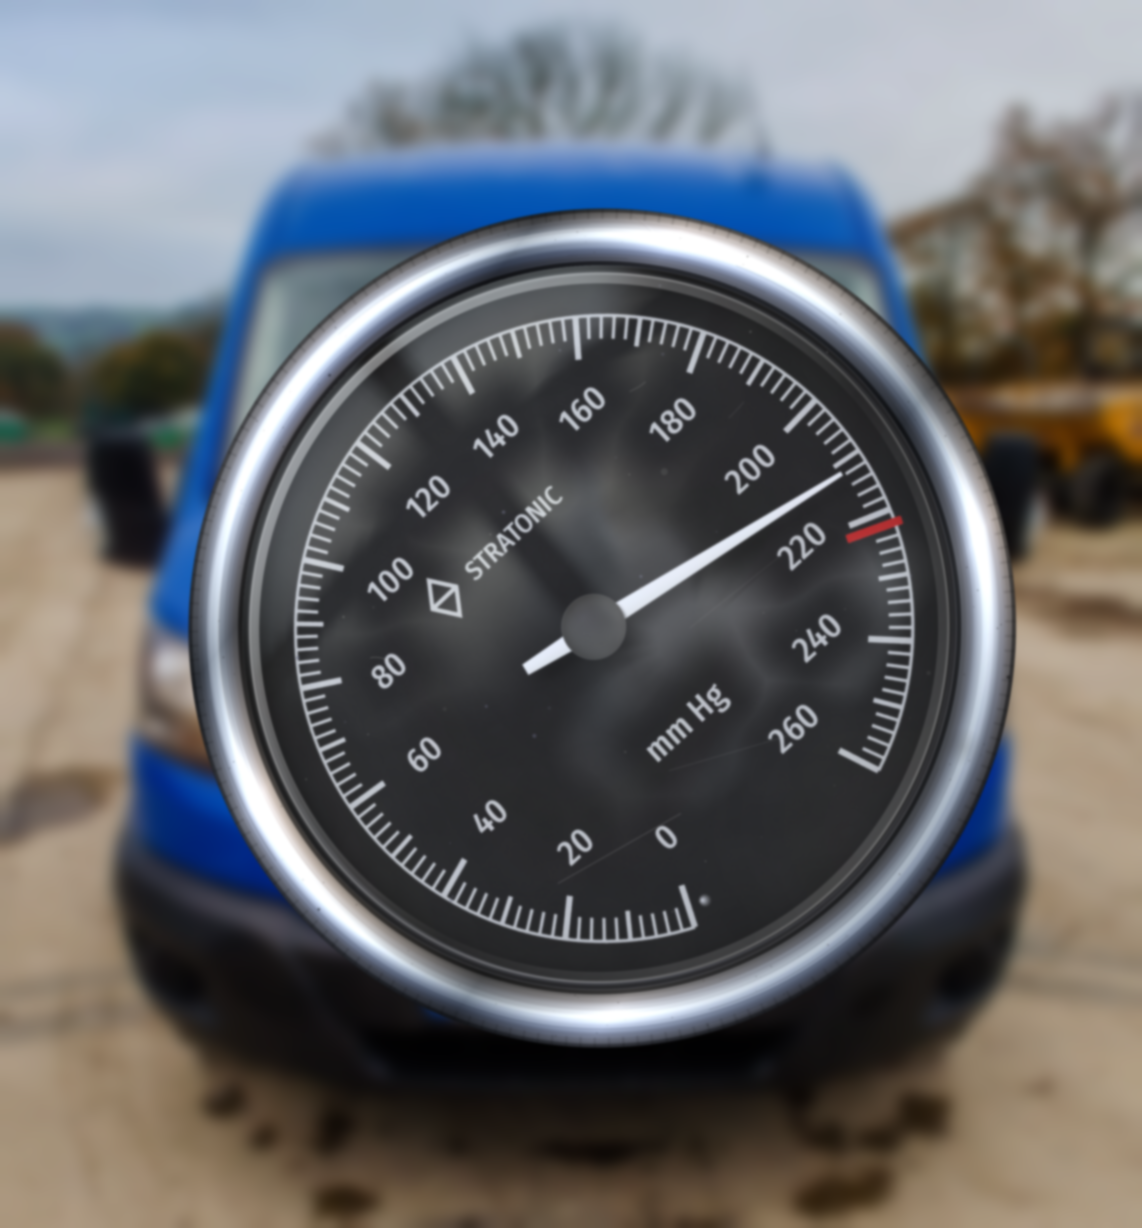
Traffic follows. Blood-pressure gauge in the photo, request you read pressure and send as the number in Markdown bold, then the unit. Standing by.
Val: **212** mmHg
